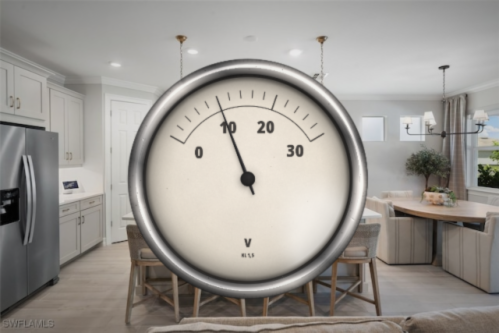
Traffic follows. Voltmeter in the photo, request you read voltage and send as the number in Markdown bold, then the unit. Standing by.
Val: **10** V
